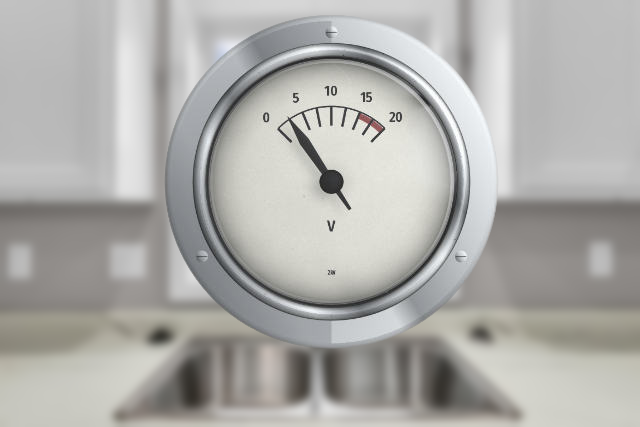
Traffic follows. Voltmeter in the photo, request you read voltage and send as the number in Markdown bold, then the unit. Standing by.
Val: **2.5** V
